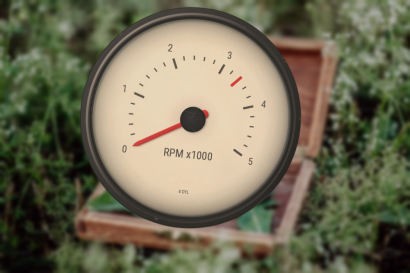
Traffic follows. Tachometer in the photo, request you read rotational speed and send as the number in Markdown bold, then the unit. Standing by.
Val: **0** rpm
